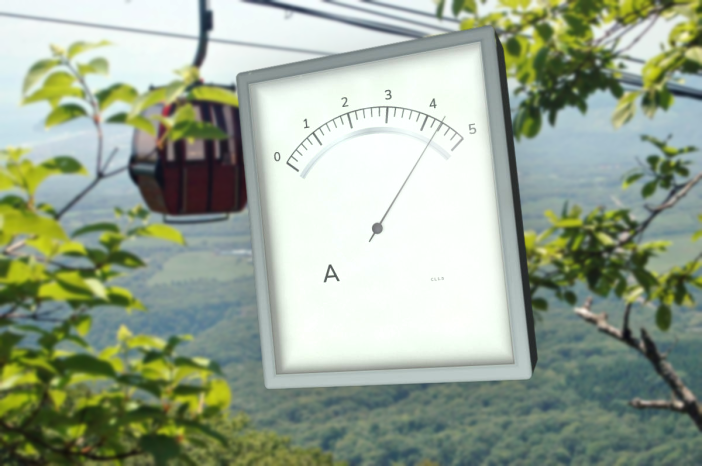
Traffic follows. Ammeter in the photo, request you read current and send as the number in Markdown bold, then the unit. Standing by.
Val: **4.4** A
